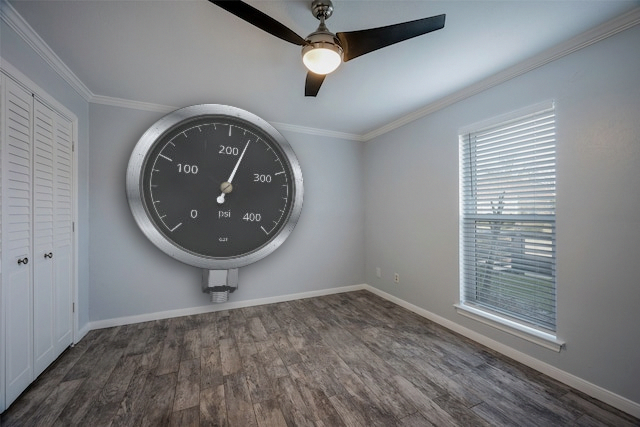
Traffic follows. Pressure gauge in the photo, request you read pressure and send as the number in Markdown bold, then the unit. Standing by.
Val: **230** psi
